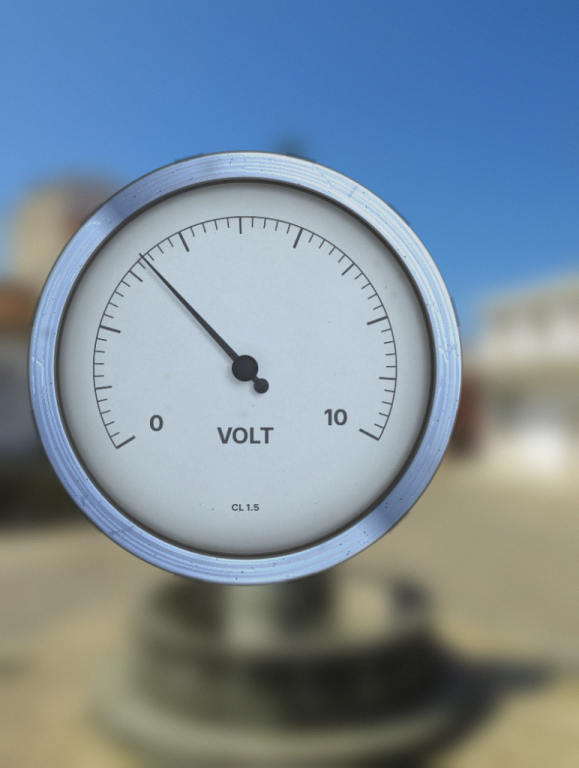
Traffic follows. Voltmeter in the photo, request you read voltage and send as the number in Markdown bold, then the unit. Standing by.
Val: **3.3** V
